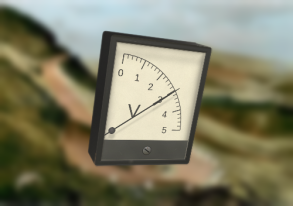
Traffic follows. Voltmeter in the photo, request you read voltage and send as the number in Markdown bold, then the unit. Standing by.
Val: **3** V
